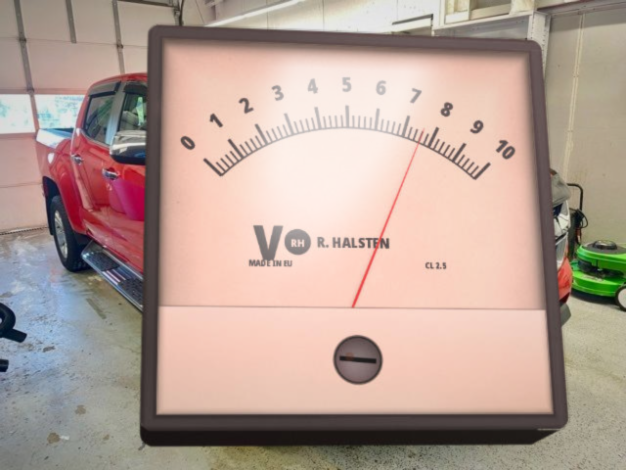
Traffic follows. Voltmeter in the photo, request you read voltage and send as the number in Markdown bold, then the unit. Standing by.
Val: **7.6** V
